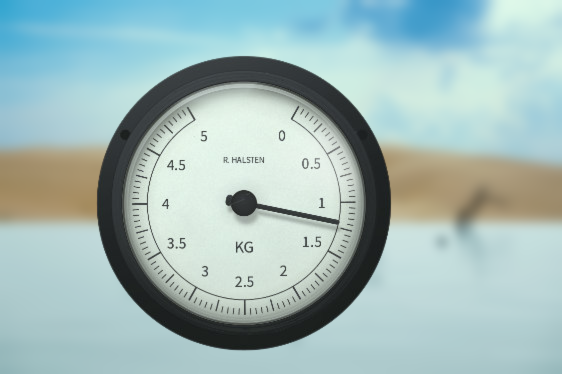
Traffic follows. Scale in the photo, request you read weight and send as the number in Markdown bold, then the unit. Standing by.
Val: **1.2** kg
